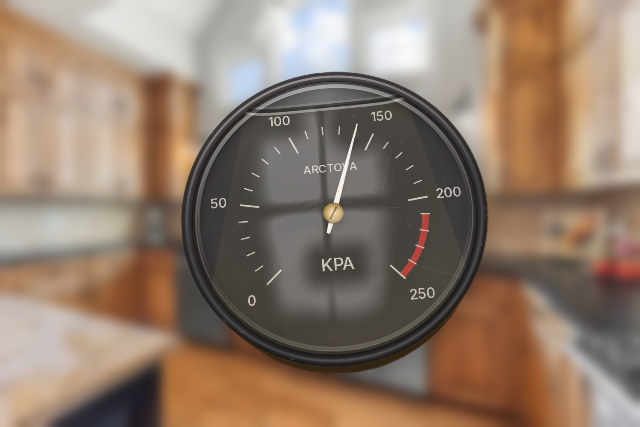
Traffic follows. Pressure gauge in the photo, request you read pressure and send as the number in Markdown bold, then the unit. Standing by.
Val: **140** kPa
